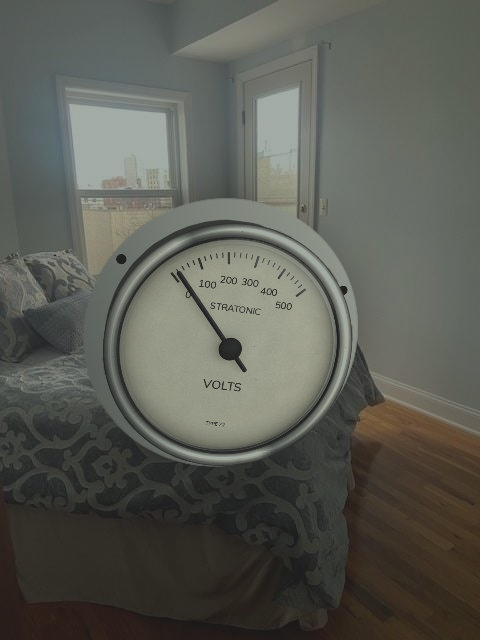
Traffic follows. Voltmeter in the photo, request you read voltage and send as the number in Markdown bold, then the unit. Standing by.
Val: **20** V
